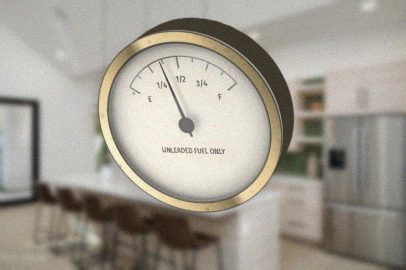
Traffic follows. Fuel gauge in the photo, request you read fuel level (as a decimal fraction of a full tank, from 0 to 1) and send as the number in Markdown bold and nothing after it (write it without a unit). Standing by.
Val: **0.375**
